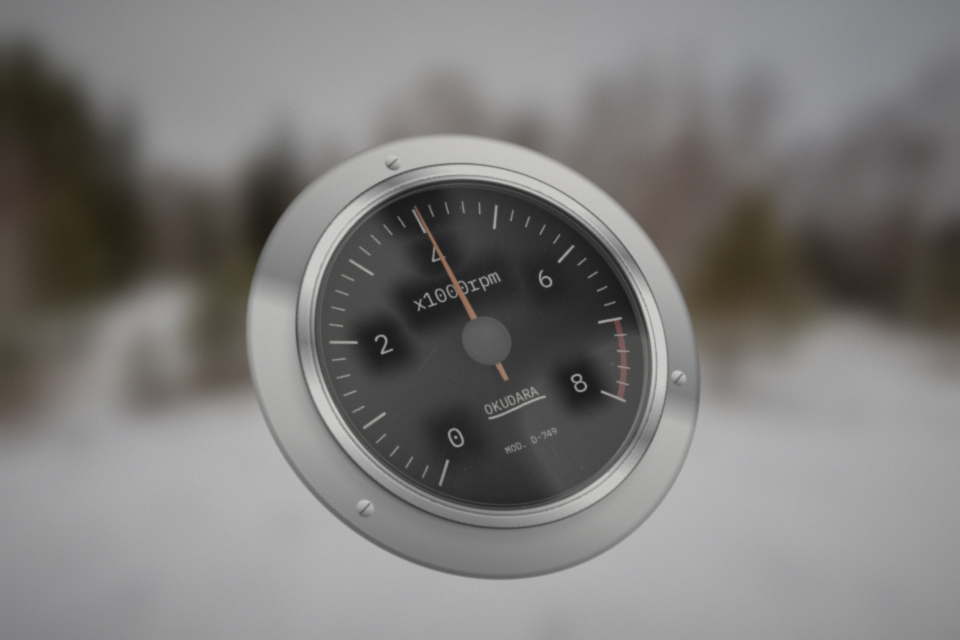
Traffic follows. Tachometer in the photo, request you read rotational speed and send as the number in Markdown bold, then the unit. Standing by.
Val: **4000** rpm
